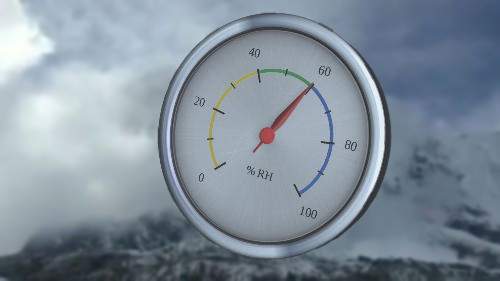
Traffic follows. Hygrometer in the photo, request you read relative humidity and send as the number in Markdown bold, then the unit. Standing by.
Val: **60** %
